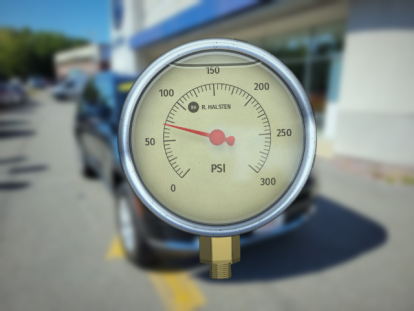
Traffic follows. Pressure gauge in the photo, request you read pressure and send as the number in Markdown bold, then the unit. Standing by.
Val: **70** psi
